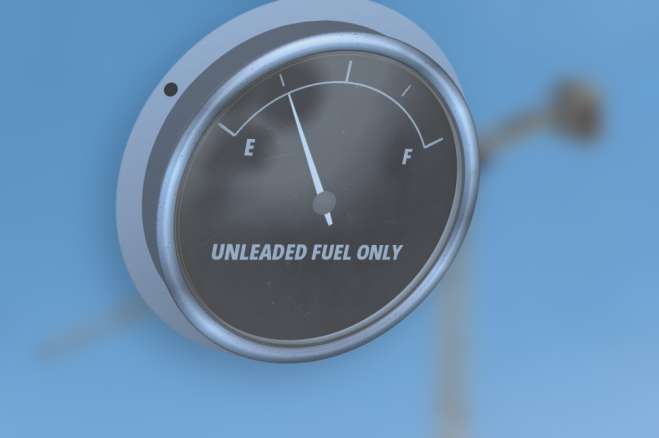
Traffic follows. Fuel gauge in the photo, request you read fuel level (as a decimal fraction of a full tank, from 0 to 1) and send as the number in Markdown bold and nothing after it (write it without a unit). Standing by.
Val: **0.25**
